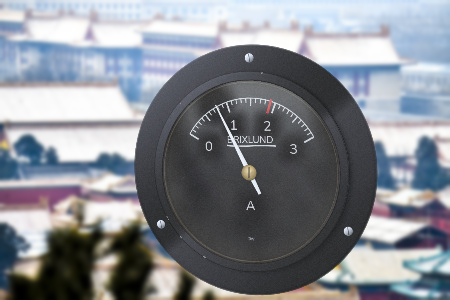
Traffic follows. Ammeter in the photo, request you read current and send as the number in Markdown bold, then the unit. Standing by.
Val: **0.8** A
